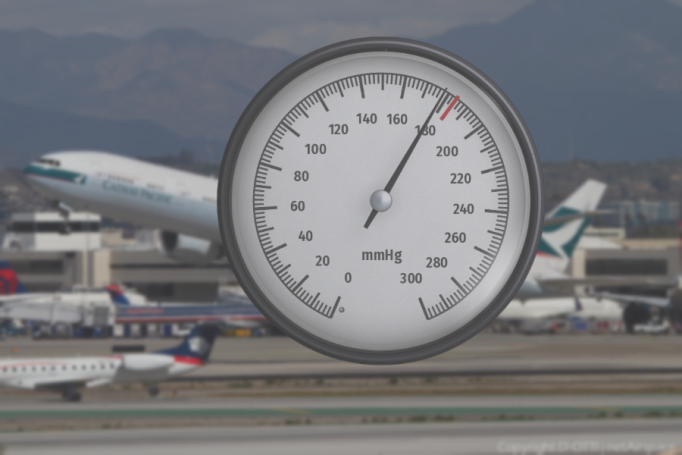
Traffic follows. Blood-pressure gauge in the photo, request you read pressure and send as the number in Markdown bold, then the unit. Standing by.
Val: **178** mmHg
